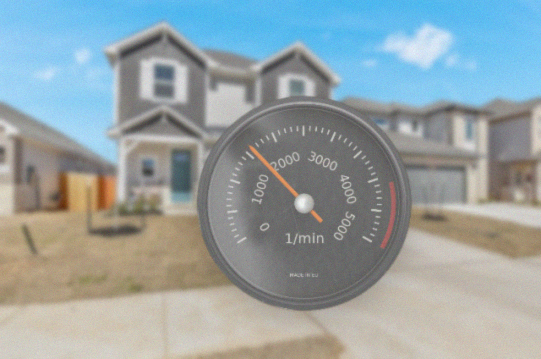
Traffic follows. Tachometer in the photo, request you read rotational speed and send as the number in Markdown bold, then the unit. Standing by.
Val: **1600** rpm
